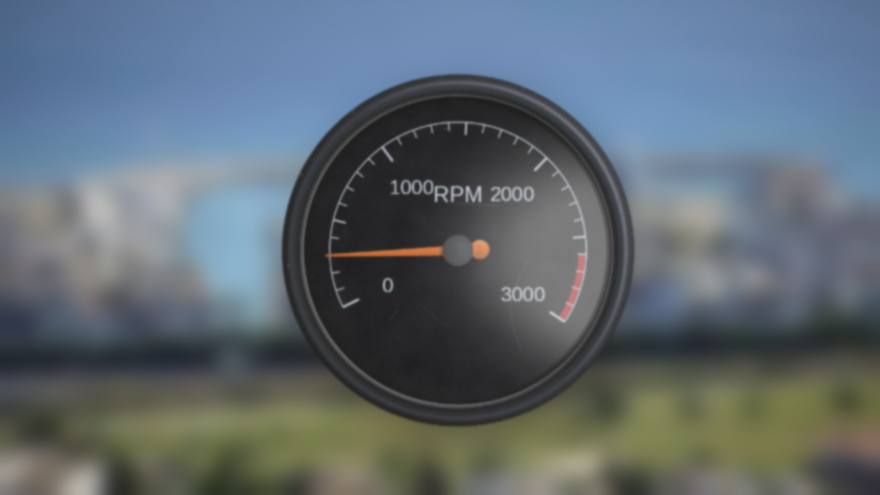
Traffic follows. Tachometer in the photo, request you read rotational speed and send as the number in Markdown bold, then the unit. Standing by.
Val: **300** rpm
